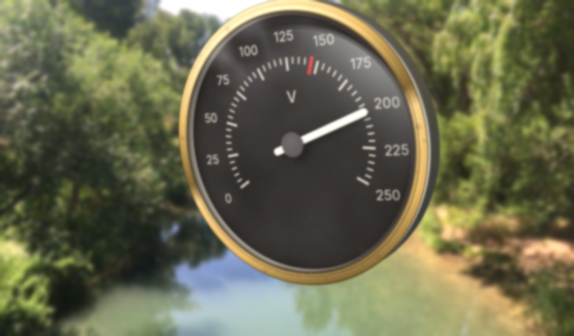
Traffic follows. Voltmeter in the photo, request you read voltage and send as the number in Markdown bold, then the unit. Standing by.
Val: **200** V
